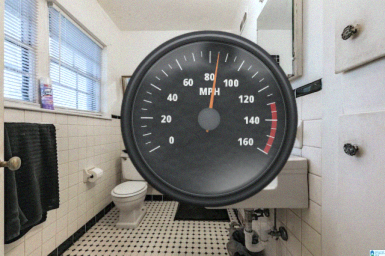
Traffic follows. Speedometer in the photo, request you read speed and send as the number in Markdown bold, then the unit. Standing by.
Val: **85** mph
